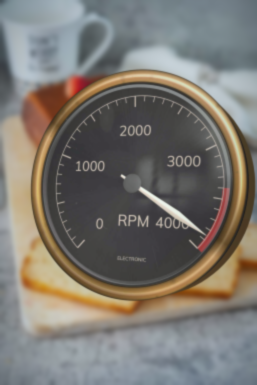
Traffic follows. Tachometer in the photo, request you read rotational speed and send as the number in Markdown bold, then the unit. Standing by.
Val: **3850** rpm
